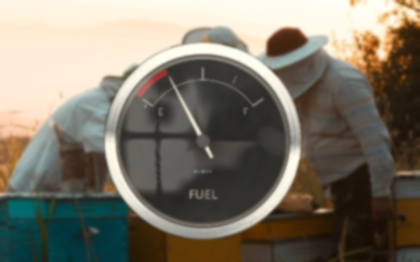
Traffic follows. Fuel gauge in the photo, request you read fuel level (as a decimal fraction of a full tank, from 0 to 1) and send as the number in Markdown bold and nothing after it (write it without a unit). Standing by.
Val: **0.25**
